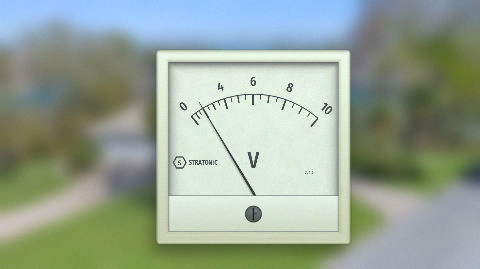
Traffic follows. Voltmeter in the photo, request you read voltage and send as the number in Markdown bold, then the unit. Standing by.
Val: **2** V
